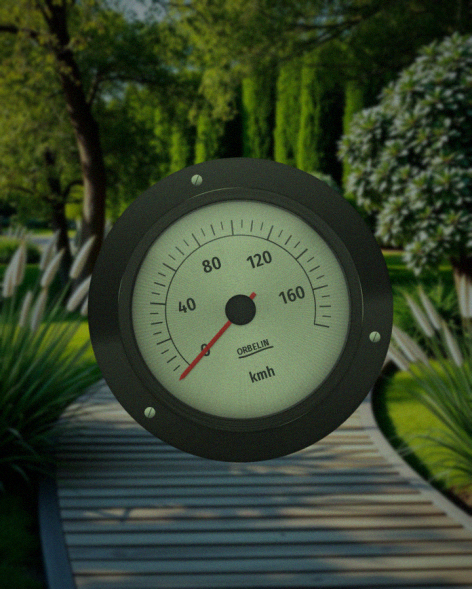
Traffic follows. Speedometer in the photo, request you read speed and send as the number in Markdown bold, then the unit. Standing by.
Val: **0** km/h
